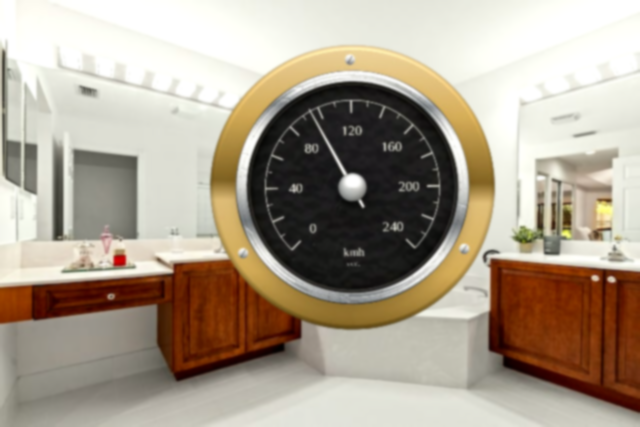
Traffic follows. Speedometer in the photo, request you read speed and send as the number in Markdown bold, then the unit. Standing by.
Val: **95** km/h
